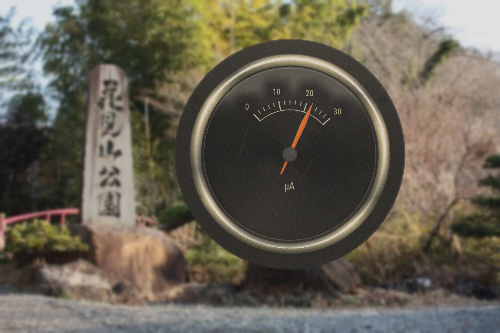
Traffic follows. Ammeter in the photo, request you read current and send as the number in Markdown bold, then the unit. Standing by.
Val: **22** µA
